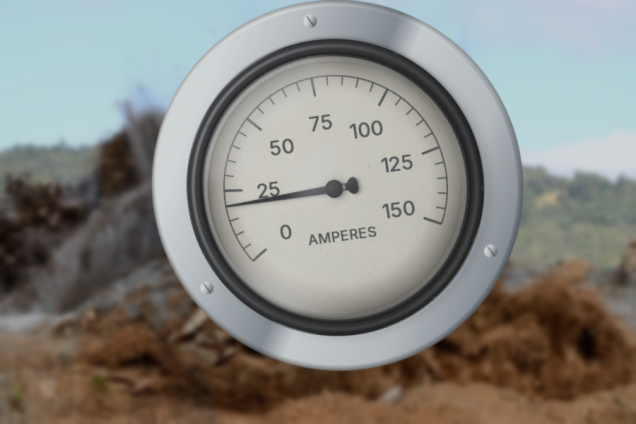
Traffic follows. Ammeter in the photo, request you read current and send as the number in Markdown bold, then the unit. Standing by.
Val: **20** A
